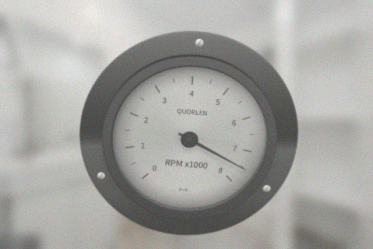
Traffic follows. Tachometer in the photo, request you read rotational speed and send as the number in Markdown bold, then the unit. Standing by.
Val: **7500** rpm
